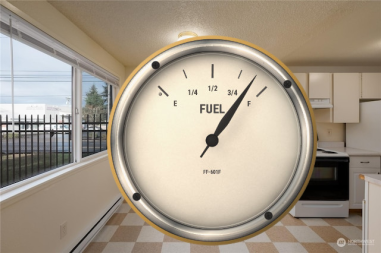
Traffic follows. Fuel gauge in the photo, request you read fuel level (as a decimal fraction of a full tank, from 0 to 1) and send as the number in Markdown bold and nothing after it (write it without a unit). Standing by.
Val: **0.875**
